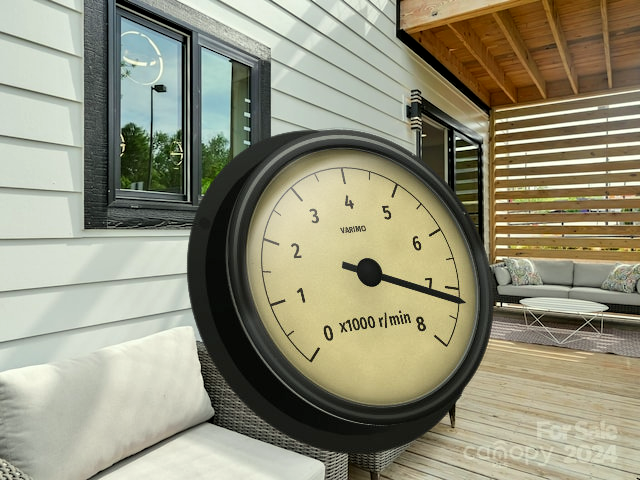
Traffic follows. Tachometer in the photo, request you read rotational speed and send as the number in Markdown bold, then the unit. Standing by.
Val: **7250** rpm
